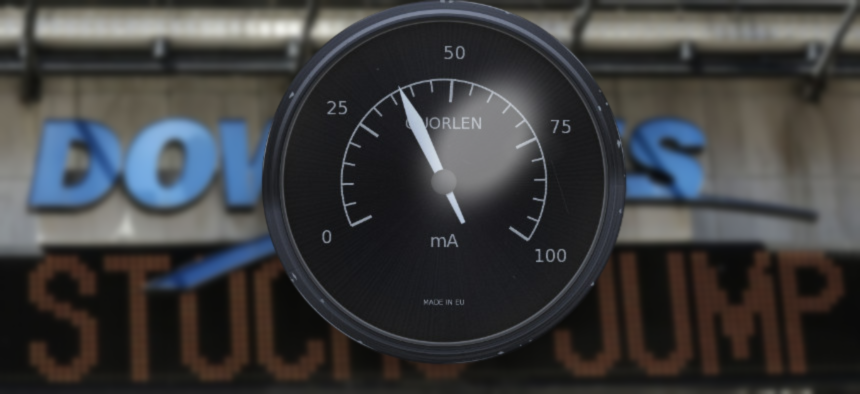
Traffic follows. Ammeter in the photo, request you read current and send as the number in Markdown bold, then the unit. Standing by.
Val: **37.5** mA
